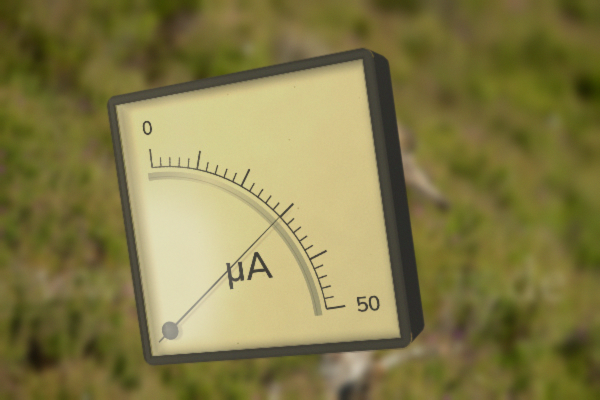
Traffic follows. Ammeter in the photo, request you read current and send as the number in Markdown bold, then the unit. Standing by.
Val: **30** µA
